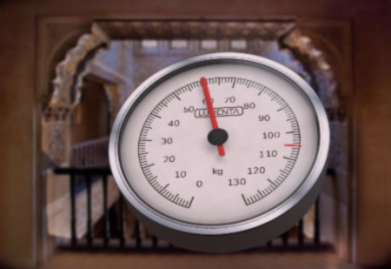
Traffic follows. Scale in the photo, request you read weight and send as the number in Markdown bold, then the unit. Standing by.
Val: **60** kg
